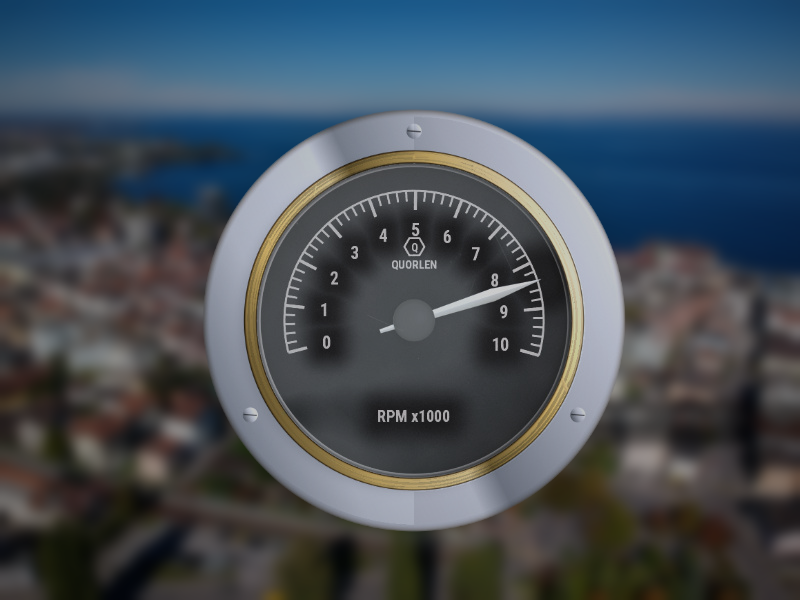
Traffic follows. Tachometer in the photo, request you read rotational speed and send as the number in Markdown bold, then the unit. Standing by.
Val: **8400** rpm
